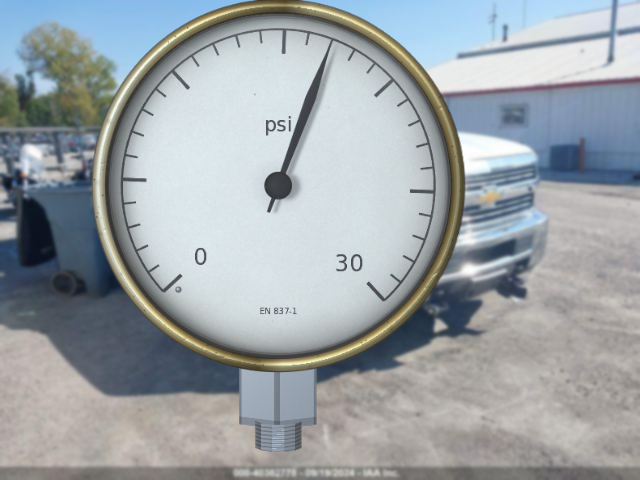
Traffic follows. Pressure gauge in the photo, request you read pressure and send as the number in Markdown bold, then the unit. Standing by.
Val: **17** psi
